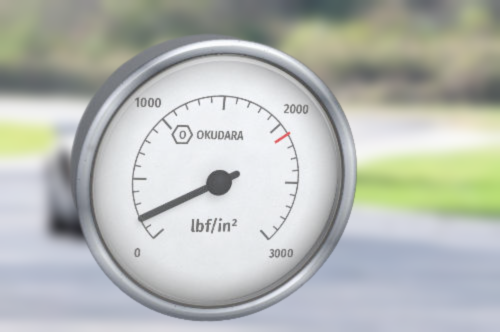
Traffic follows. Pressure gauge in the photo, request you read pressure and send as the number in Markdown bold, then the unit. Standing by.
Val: **200** psi
